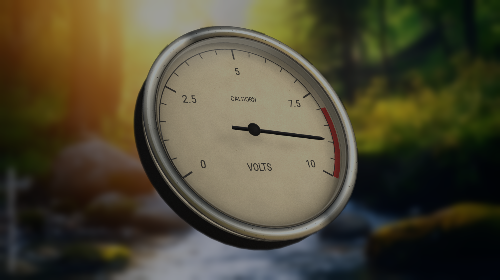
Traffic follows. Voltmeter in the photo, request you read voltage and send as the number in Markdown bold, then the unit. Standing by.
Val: **9** V
